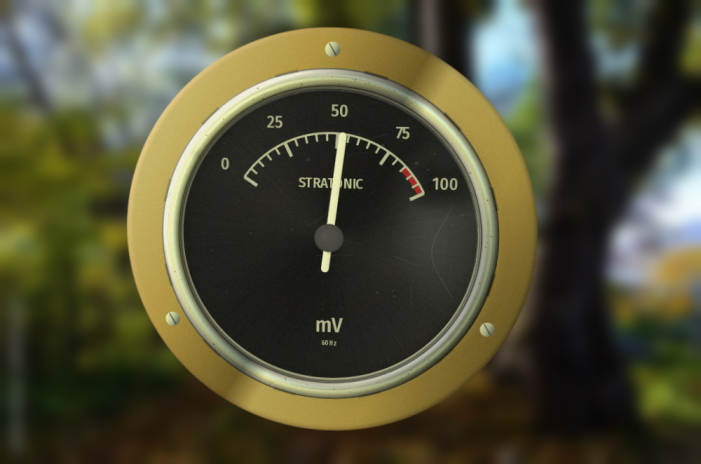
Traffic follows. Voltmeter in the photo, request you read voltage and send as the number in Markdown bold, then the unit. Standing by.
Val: **52.5** mV
